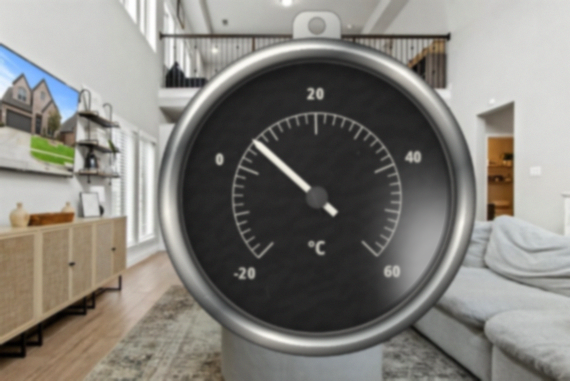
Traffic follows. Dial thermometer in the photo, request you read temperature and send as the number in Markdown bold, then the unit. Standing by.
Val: **6** °C
